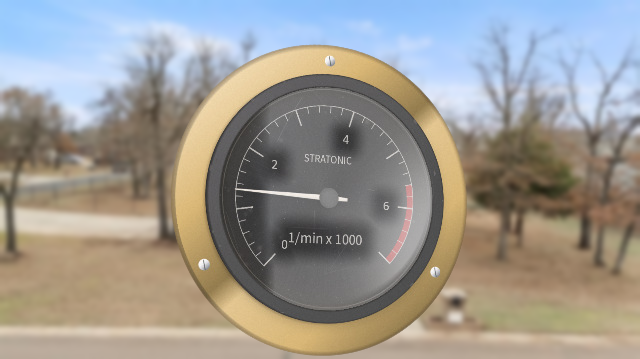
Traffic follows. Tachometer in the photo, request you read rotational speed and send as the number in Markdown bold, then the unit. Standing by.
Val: **1300** rpm
